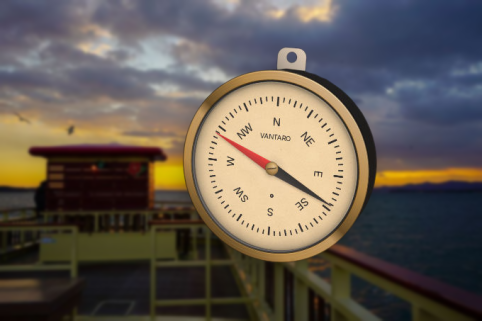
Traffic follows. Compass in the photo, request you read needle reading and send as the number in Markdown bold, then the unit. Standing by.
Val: **295** °
